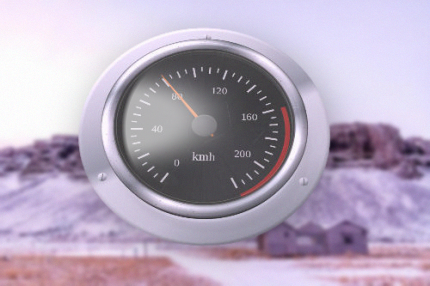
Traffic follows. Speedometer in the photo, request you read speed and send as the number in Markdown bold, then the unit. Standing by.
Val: **80** km/h
